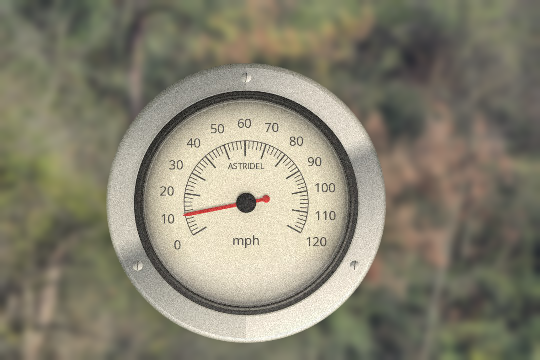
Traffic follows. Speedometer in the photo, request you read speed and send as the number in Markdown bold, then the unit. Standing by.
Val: **10** mph
